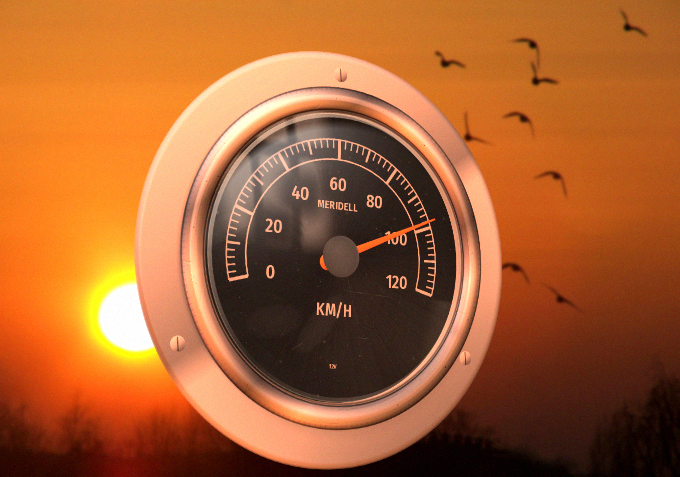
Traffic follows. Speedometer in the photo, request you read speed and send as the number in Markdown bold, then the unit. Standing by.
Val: **98** km/h
